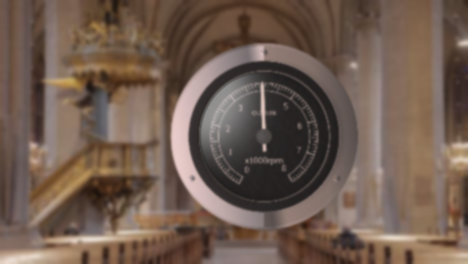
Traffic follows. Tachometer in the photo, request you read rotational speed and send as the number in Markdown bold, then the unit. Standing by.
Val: **4000** rpm
